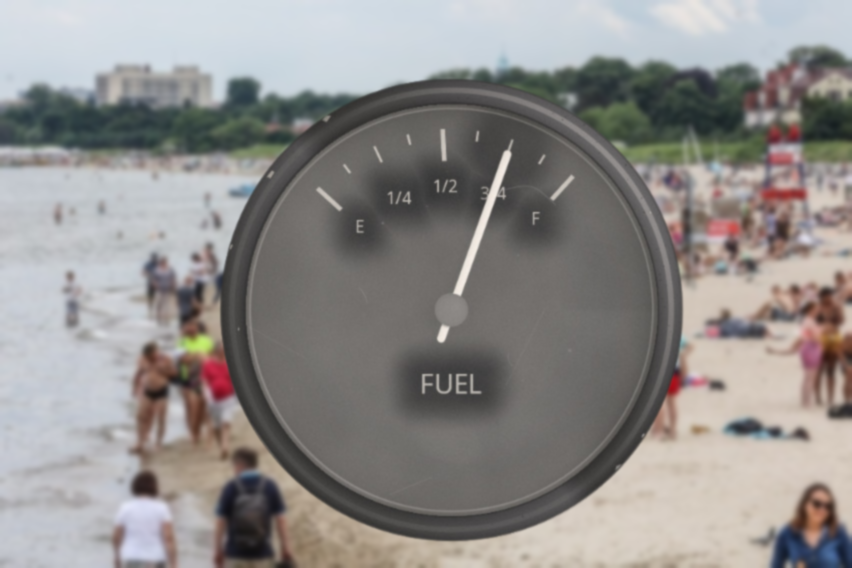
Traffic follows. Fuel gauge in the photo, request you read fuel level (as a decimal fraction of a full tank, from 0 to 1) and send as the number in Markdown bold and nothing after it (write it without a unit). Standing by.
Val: **0.75**
